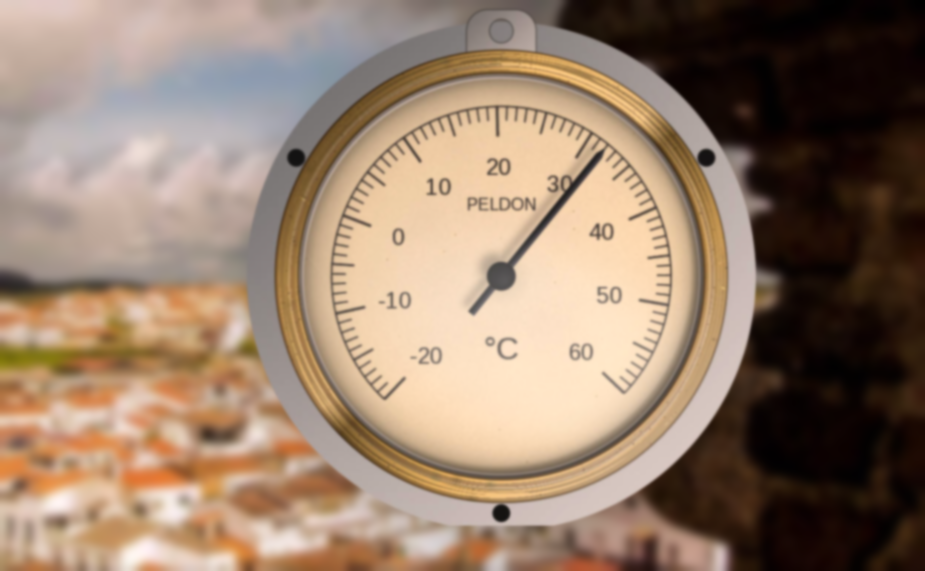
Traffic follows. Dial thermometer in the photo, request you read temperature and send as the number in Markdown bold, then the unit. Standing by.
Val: **32** °C
